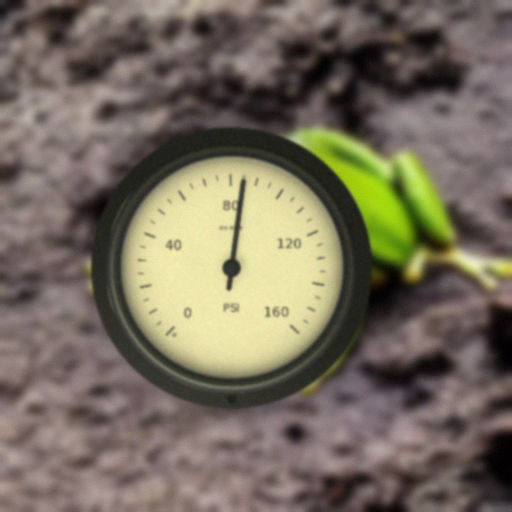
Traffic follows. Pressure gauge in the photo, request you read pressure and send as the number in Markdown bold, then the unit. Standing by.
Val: **85** psi
